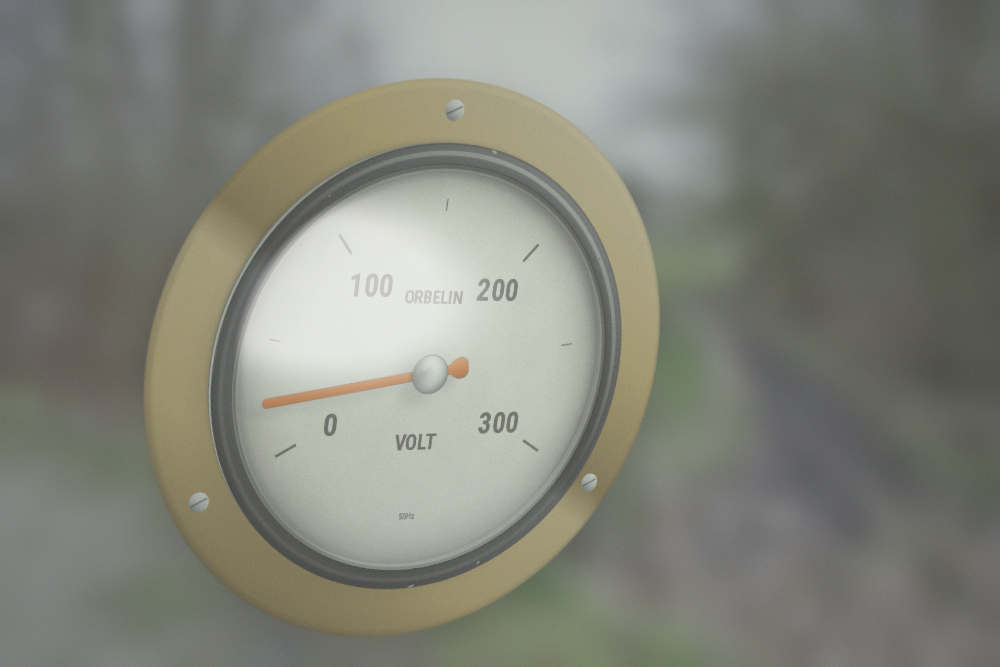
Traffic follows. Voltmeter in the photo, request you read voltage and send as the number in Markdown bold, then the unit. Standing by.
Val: **25** V
